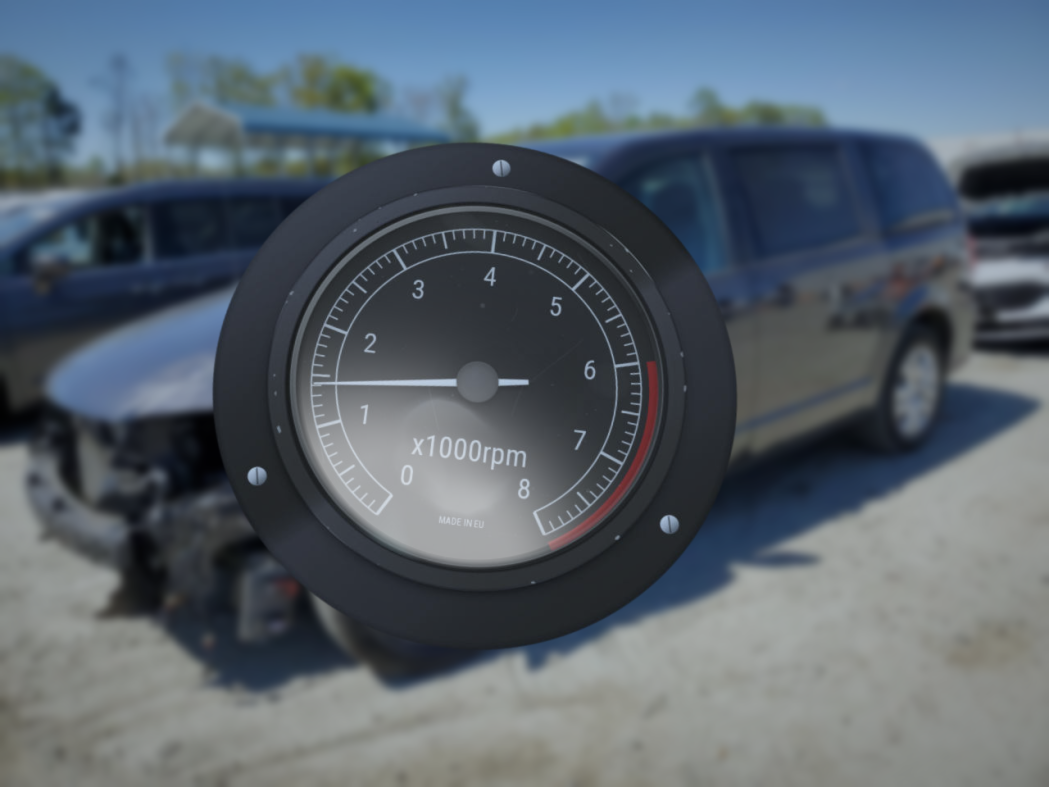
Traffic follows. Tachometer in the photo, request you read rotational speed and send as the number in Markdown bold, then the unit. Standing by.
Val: **1400** rpm
